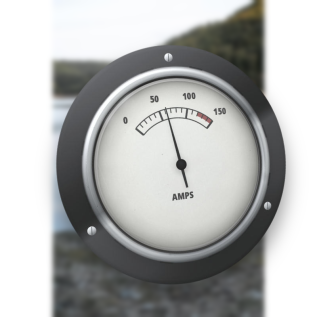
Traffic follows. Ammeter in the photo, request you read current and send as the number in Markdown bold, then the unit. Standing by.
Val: **60** A
